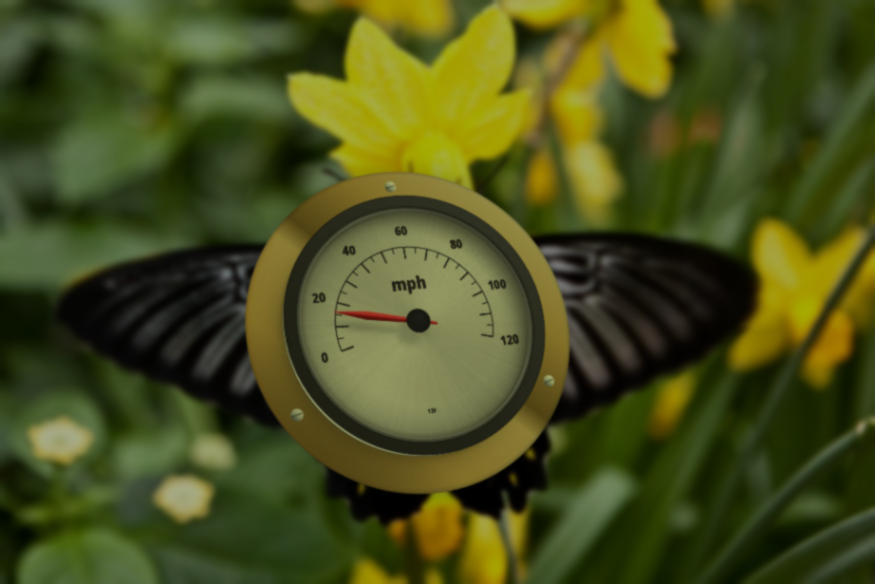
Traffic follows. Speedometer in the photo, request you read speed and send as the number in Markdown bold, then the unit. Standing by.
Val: **15** mph
